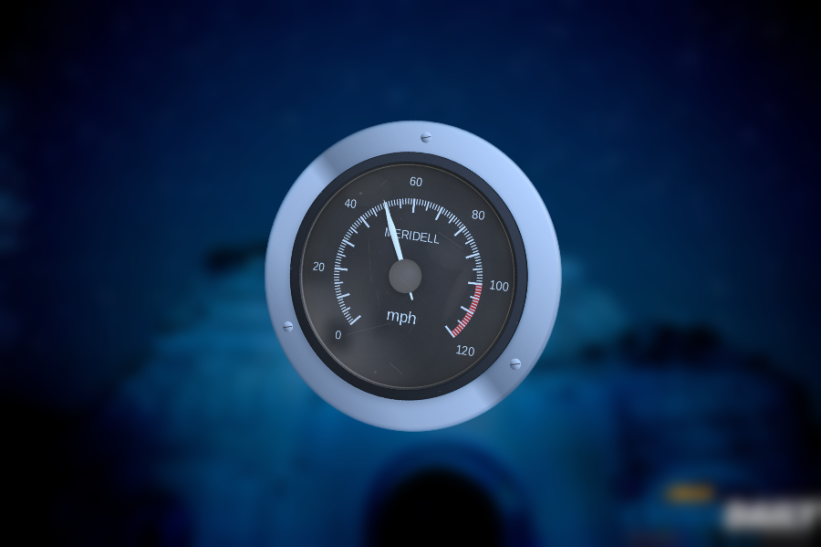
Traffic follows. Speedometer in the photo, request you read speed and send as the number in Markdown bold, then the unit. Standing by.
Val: **50** mph
